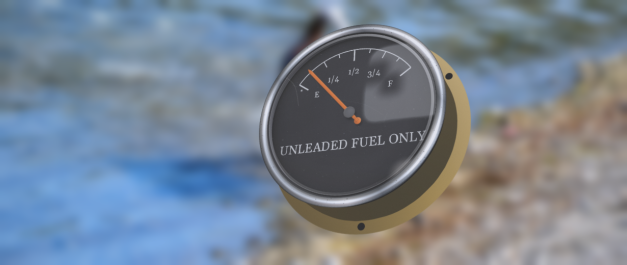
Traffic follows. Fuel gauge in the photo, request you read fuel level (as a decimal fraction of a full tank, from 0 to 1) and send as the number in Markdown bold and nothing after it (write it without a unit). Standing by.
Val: **0.125**
